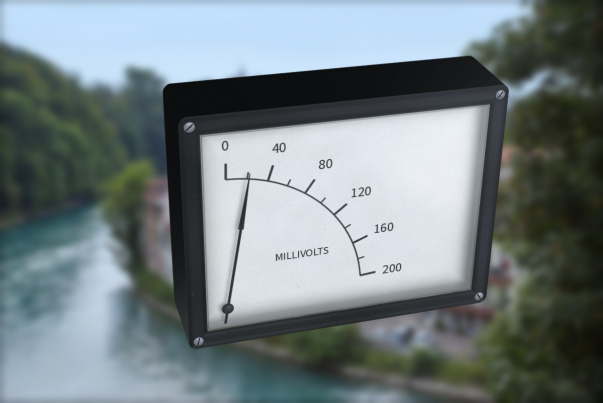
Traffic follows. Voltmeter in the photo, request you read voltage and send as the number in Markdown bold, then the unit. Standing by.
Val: **20** mV
